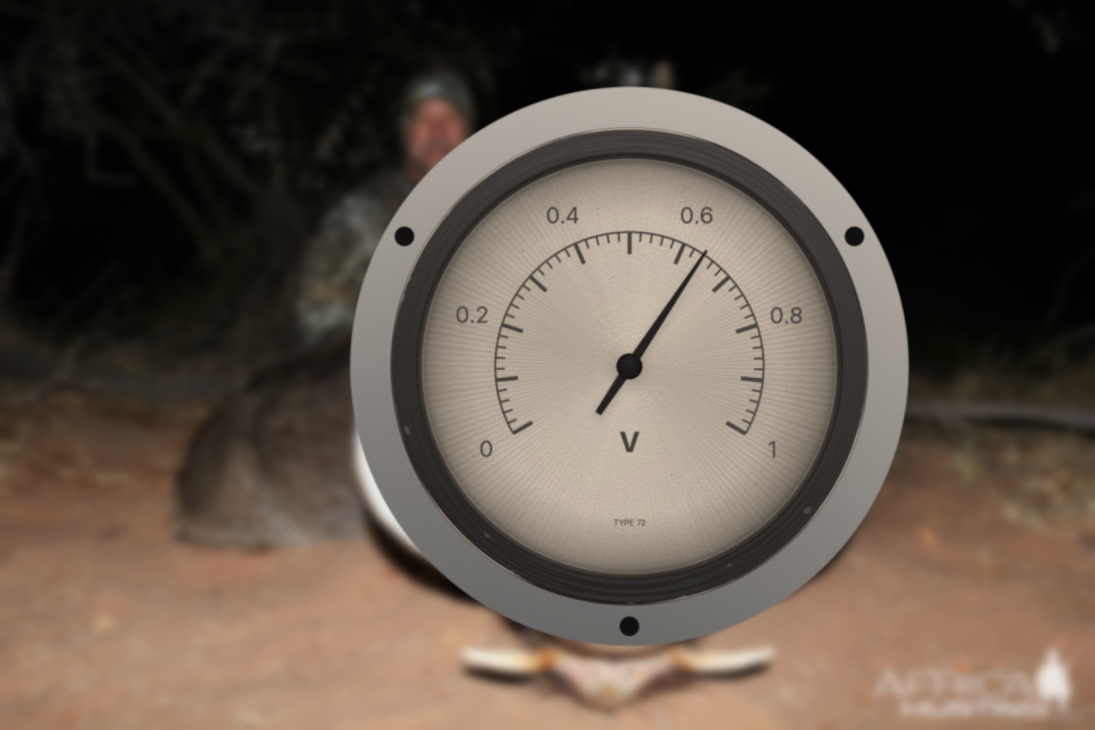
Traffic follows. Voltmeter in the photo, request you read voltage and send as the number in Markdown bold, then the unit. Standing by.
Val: **0.64** V
